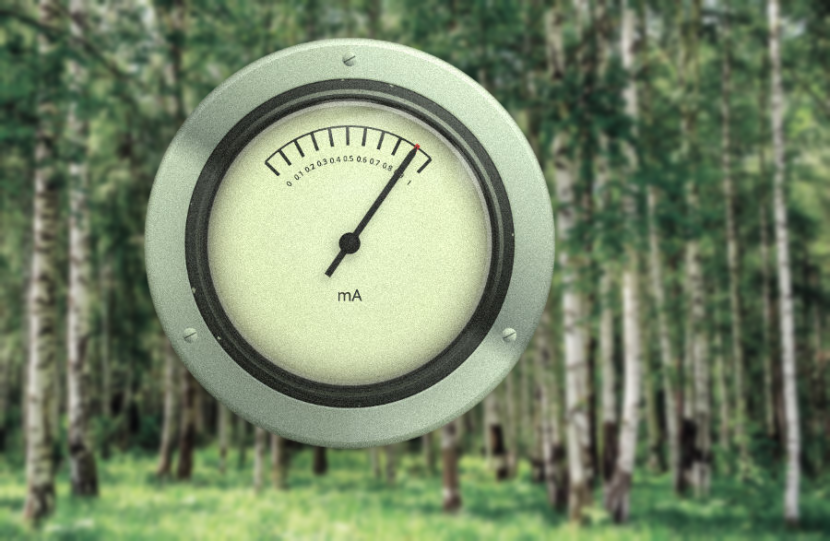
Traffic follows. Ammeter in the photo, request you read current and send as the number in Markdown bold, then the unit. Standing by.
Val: **0.9** mA
